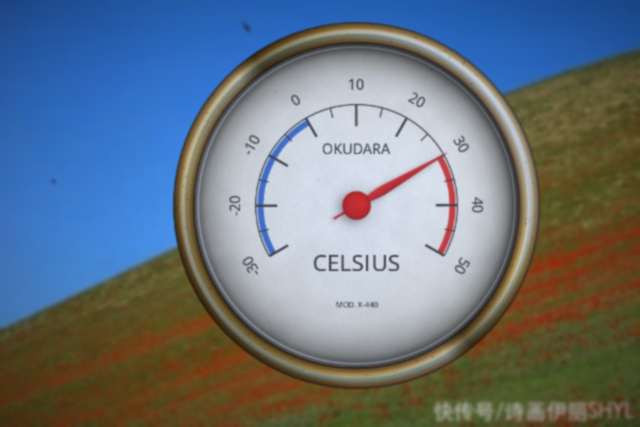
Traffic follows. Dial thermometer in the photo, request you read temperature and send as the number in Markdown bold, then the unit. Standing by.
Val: **30** °C
